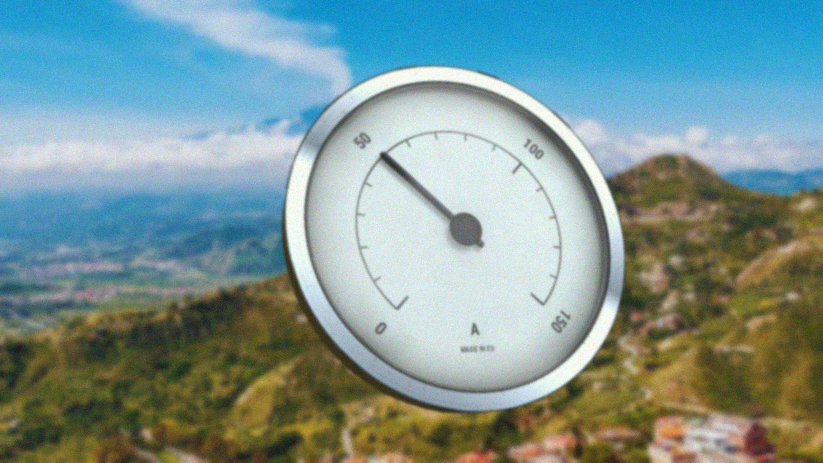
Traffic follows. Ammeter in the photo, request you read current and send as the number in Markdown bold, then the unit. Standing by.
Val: **50** A
